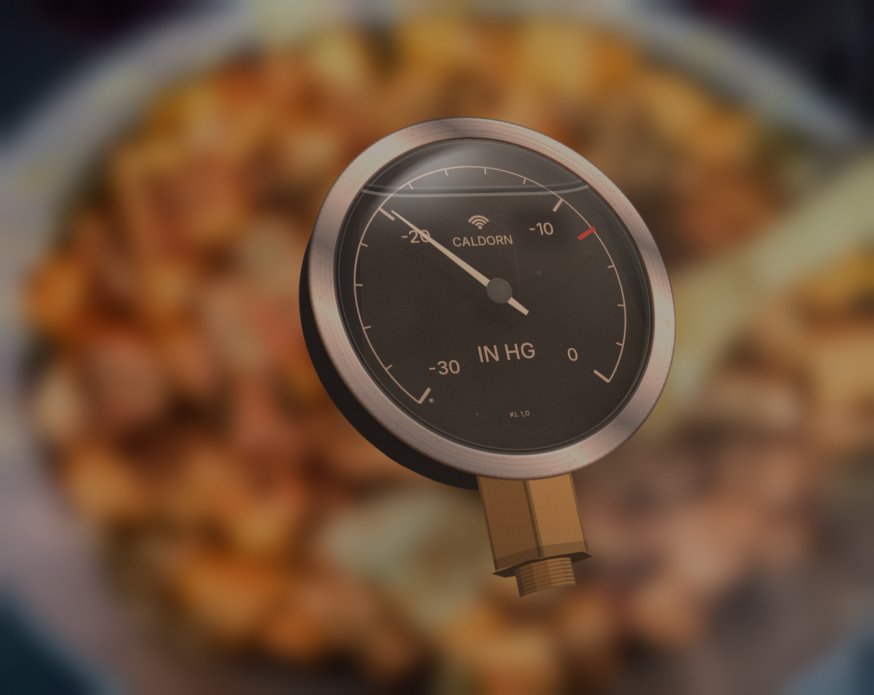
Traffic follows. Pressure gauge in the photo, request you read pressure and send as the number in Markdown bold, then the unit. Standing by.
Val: **-20** inHg
